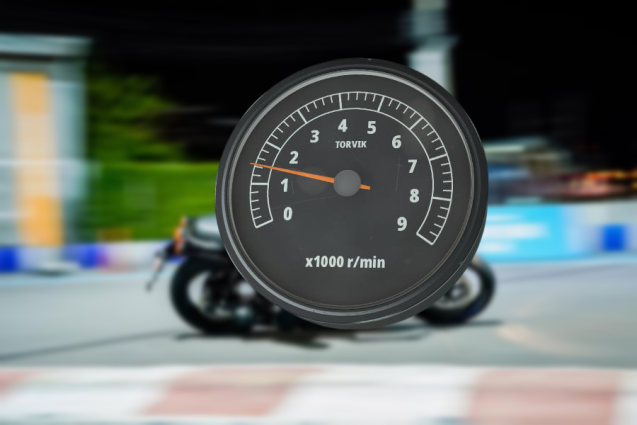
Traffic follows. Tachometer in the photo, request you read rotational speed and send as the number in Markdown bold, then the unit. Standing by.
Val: **1400** rpm
